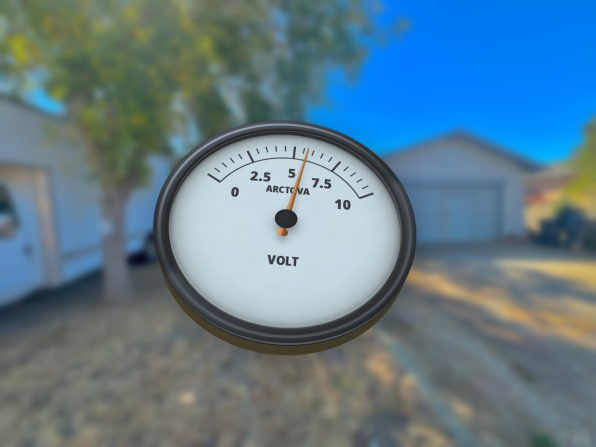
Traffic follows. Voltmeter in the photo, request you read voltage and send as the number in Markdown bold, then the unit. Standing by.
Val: **5.75** V
